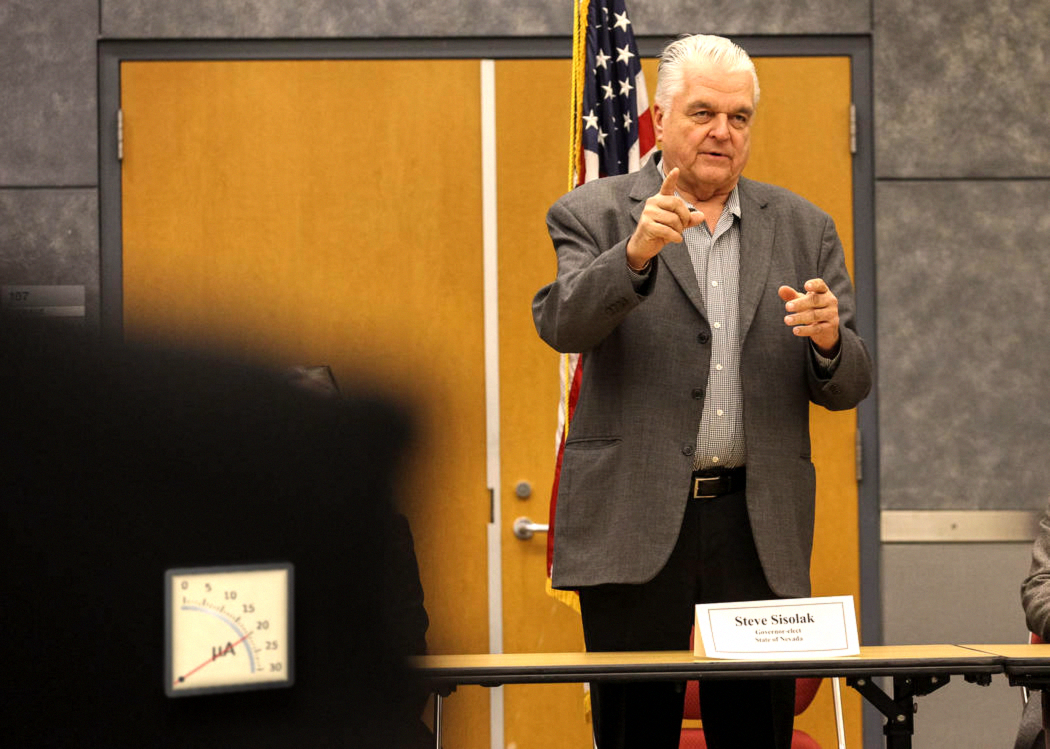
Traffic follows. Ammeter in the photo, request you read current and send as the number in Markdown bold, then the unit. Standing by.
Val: **20** µA
